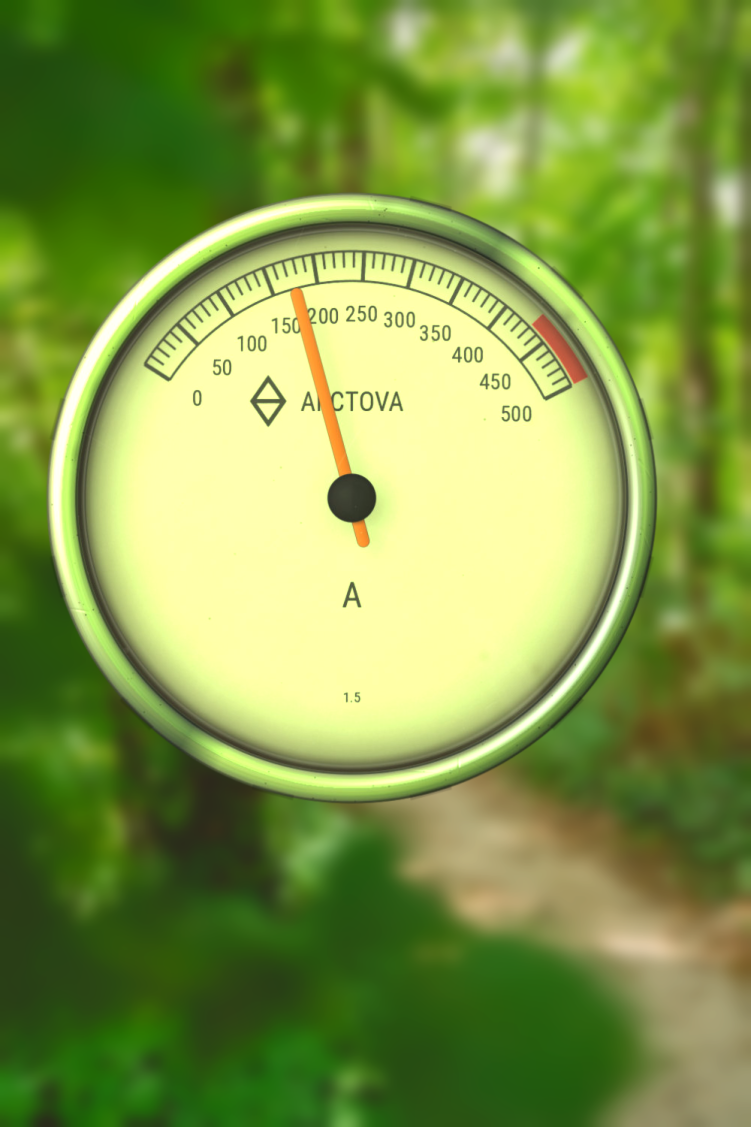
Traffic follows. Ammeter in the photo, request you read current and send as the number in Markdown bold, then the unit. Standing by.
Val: **175** A
